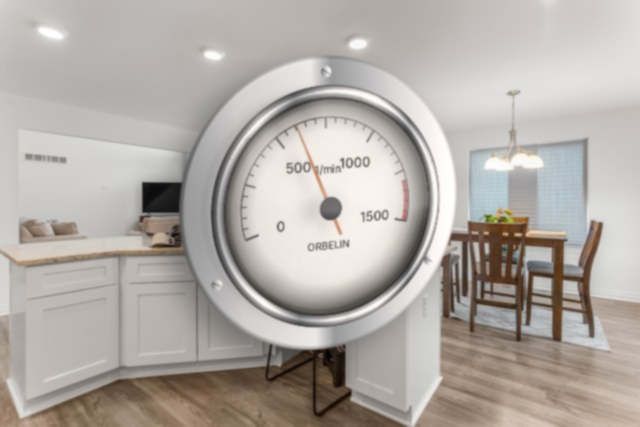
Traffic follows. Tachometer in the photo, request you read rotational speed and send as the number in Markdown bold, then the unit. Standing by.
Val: **600** rpm
